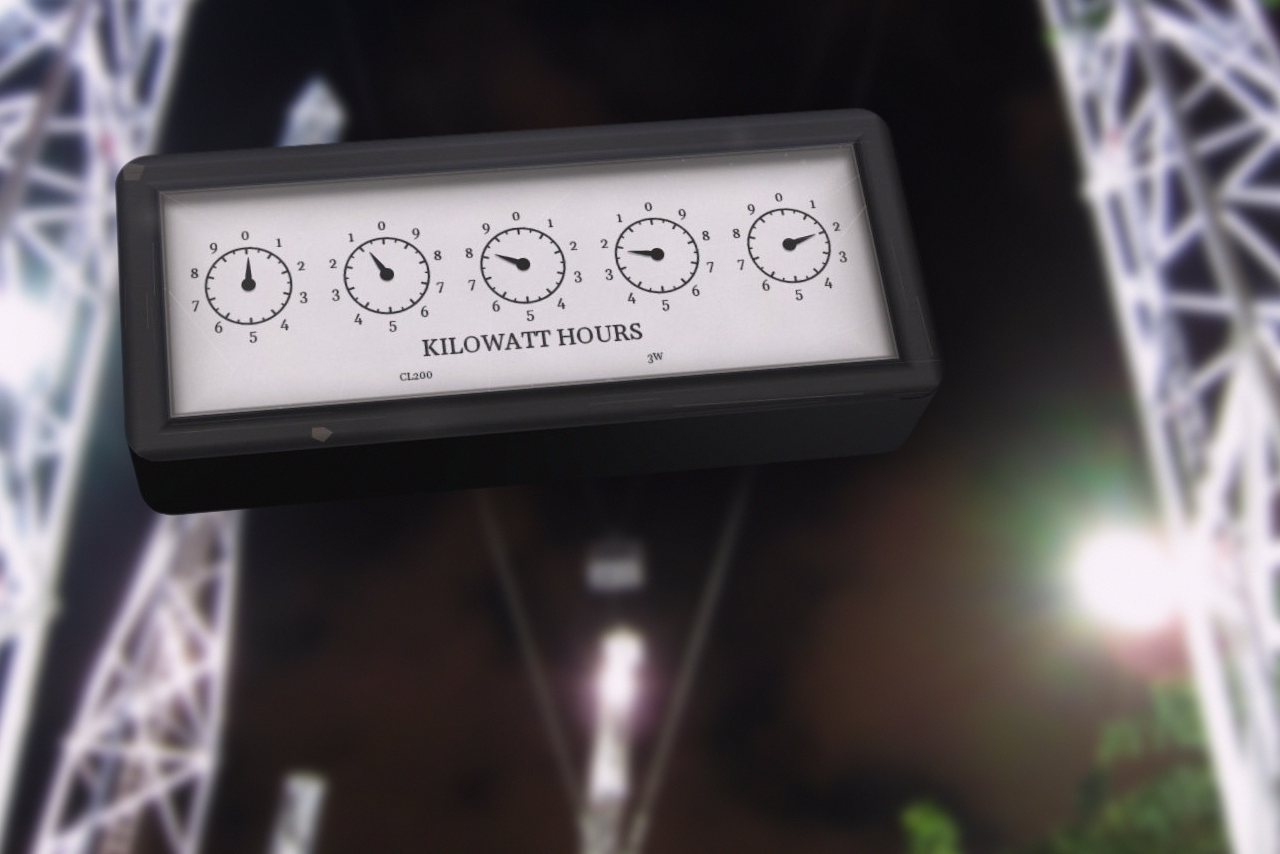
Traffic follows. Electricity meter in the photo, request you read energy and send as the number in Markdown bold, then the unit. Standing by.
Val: **822** kWh
